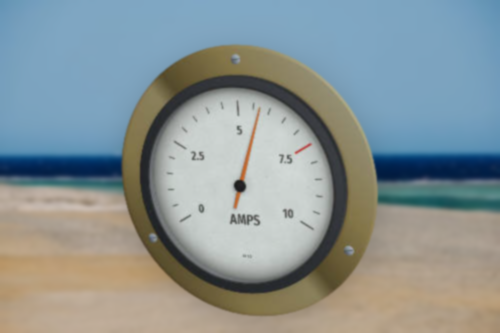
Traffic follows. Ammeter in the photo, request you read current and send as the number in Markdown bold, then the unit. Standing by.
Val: **5.75** A
